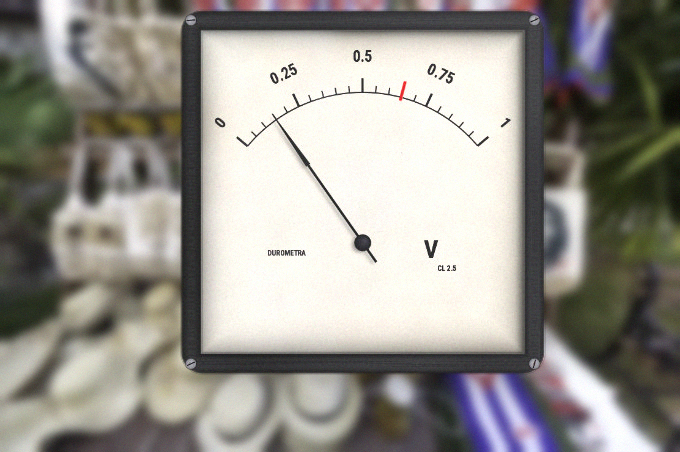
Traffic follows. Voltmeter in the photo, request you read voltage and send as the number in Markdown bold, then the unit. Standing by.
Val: **0.15** V
